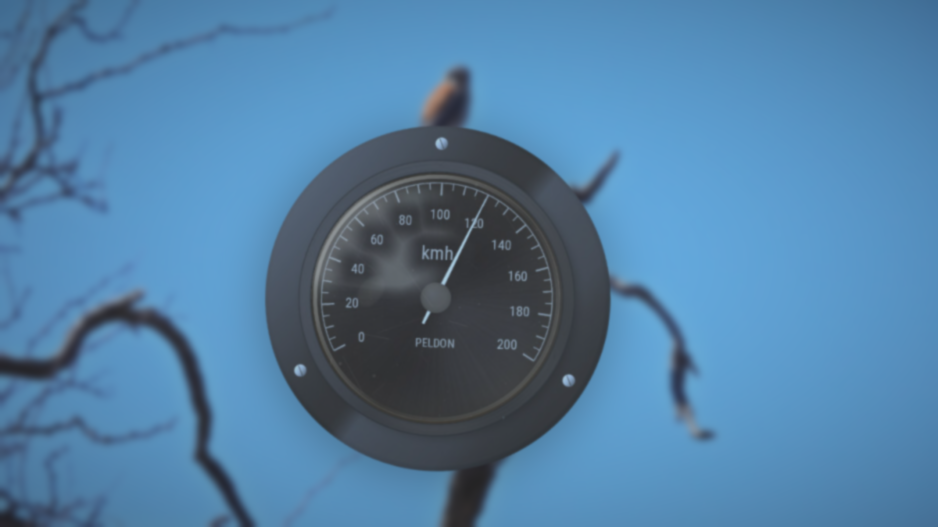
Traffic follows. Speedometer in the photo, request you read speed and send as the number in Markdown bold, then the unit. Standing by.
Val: **120** km/h
